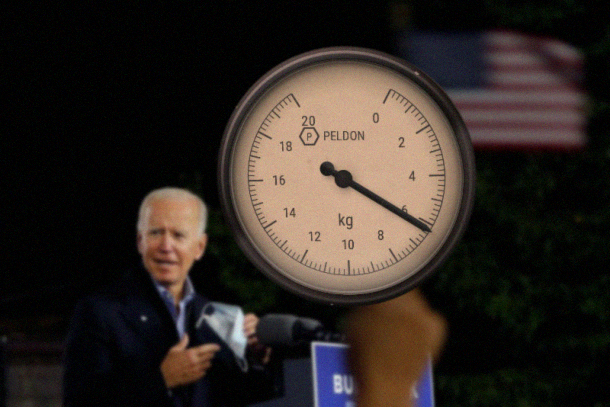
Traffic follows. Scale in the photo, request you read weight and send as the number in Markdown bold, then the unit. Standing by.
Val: **6.2** kg
